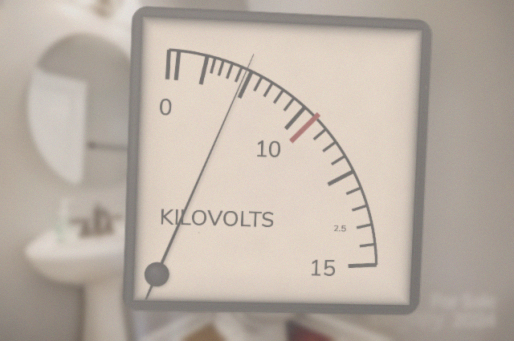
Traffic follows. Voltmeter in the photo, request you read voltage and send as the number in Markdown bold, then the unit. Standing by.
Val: **7.25** kV
